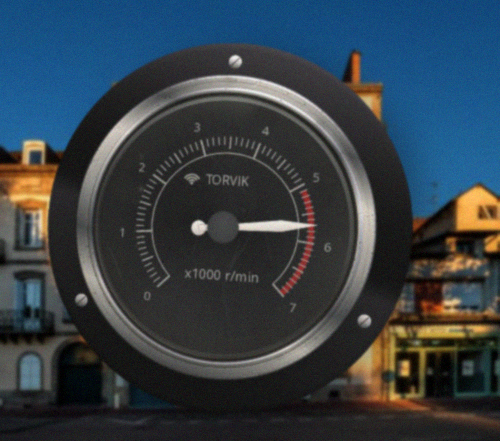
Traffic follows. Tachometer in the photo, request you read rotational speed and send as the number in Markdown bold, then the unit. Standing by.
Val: **5700** rpm
